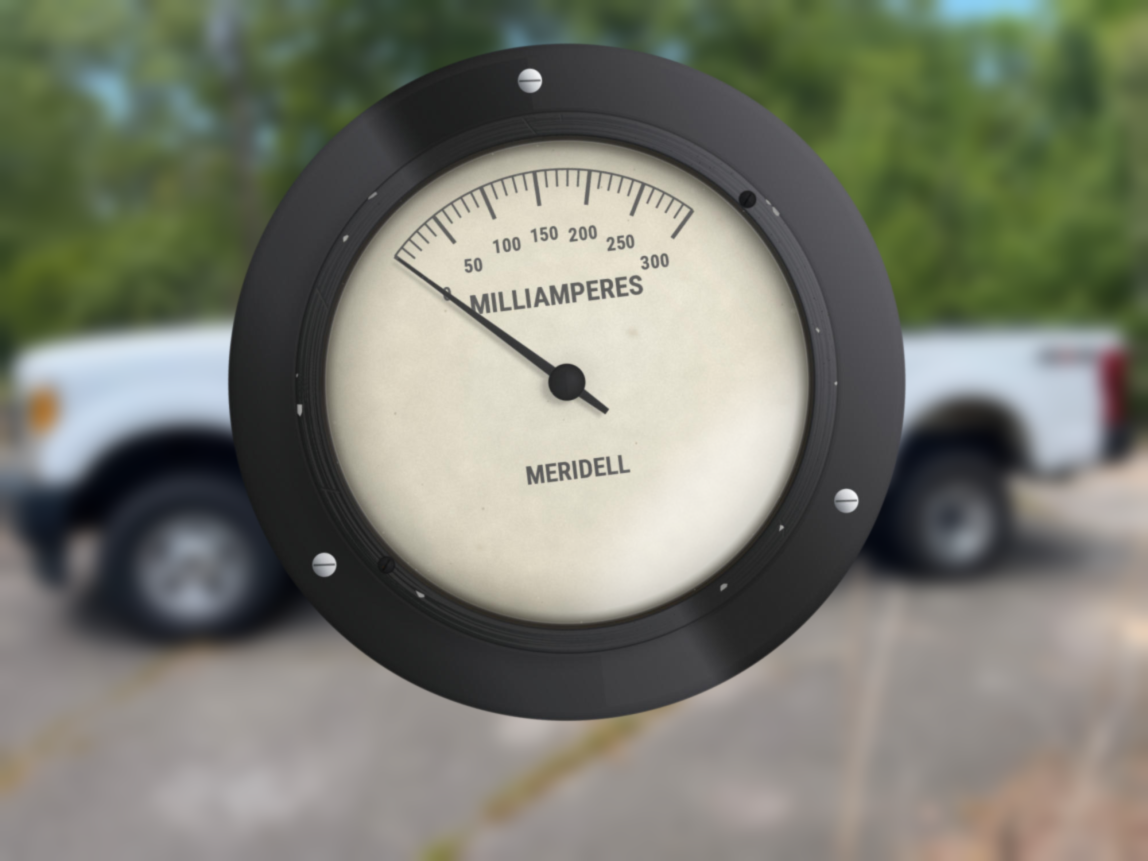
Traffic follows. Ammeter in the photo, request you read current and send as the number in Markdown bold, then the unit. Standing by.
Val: **0** mA
